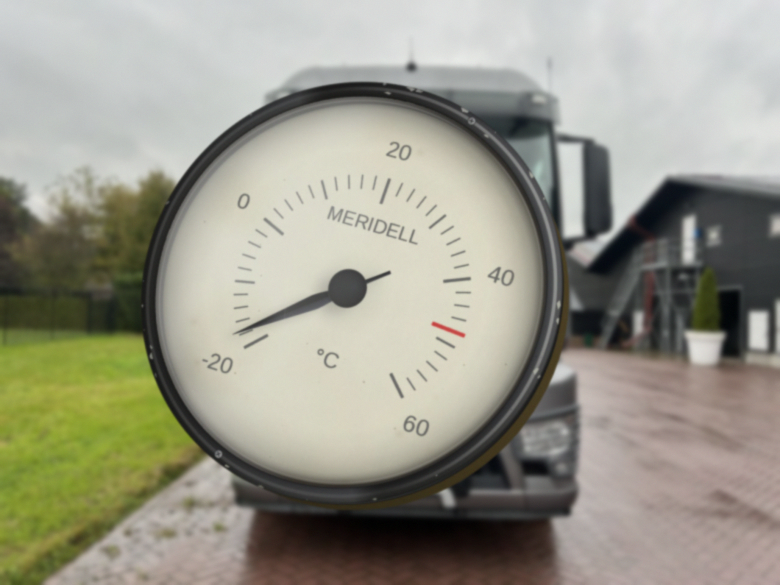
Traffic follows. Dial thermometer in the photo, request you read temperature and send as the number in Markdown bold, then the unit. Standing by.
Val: **-18** °C
